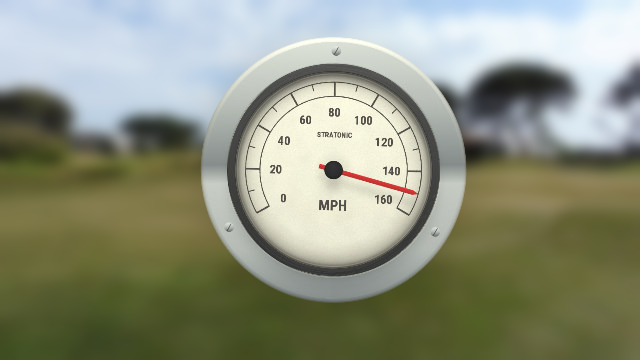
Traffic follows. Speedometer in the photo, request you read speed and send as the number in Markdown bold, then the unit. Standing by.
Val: **150** mph
